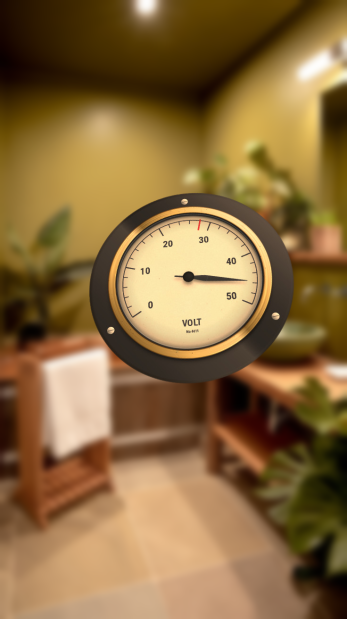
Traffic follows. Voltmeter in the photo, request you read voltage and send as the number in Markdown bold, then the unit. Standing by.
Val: **46** V
